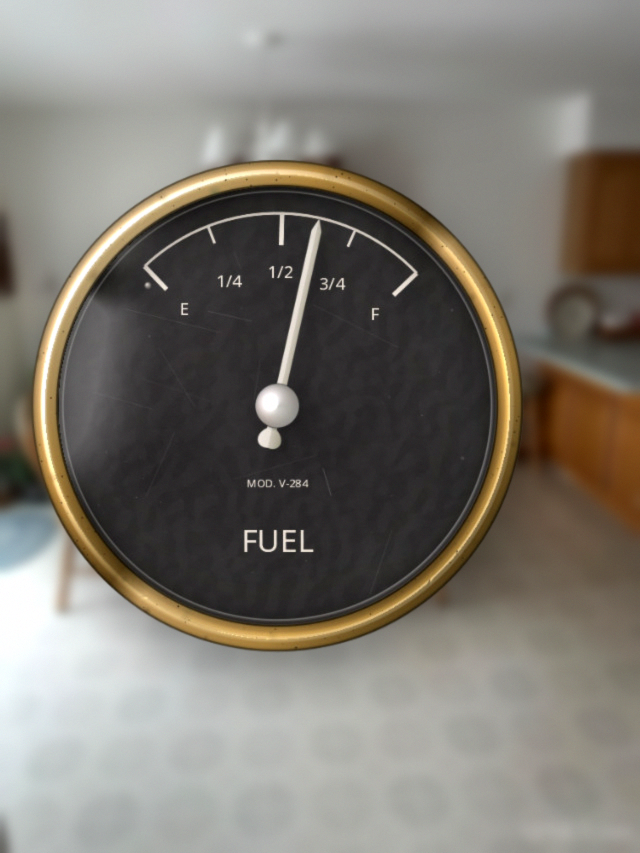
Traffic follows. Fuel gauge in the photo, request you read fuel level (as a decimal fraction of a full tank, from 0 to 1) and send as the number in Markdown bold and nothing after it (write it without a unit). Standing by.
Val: **0.625**
